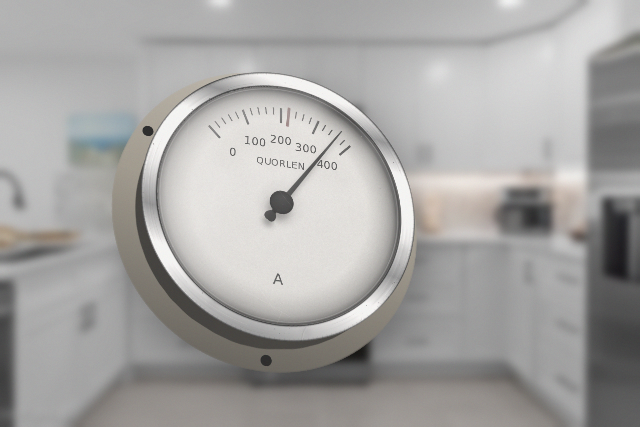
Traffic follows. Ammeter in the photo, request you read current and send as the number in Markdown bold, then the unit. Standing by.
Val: **360** A
